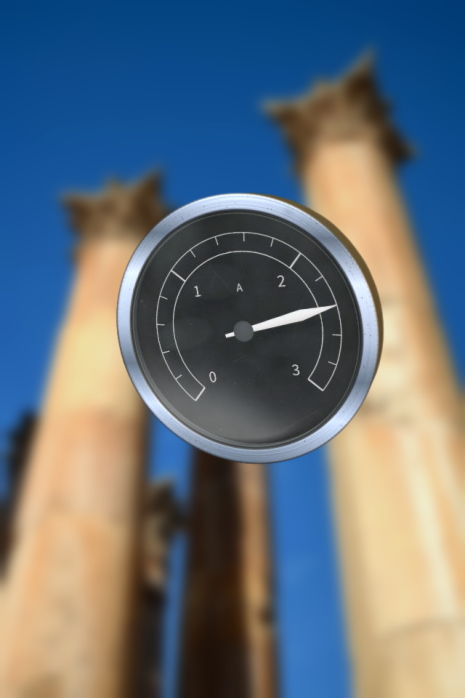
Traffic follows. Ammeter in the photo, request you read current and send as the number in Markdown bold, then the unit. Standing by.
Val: **2.4** A
